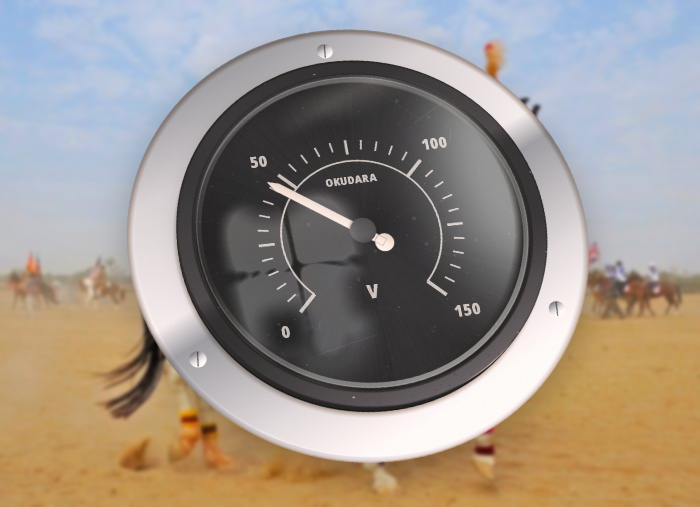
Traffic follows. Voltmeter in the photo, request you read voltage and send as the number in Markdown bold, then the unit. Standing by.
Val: **45** V
